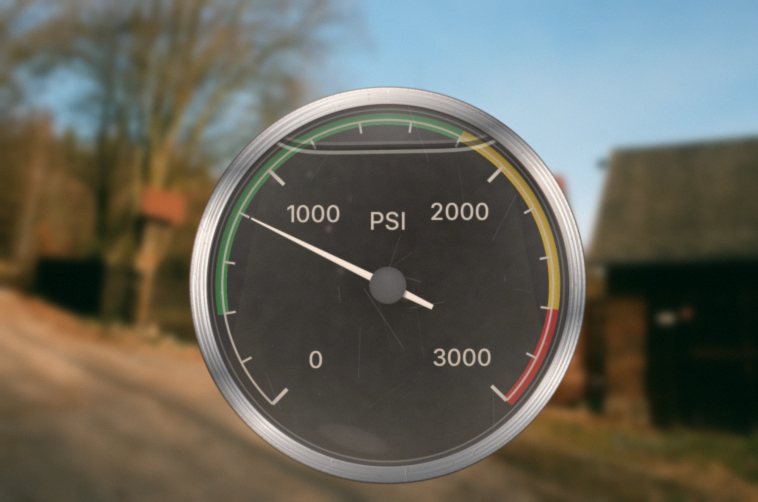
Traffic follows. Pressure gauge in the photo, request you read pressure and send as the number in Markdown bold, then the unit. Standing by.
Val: **800** psi
